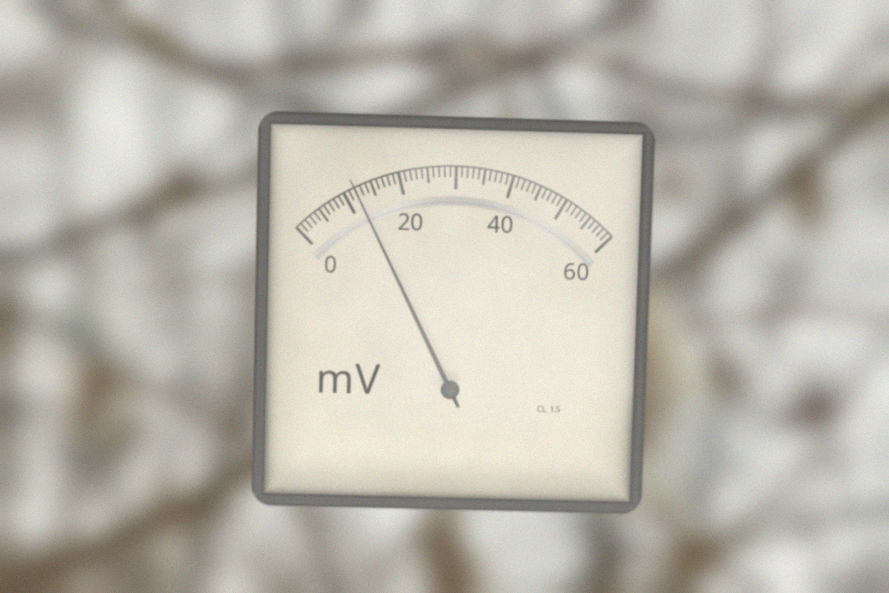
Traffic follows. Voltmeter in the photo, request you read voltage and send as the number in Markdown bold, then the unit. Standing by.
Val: **12** mV
